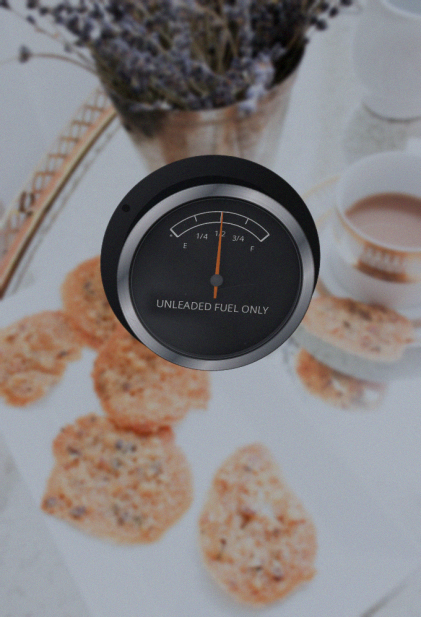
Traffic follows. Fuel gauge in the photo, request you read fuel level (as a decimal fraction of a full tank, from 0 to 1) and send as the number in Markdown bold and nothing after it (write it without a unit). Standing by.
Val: **0.5**
